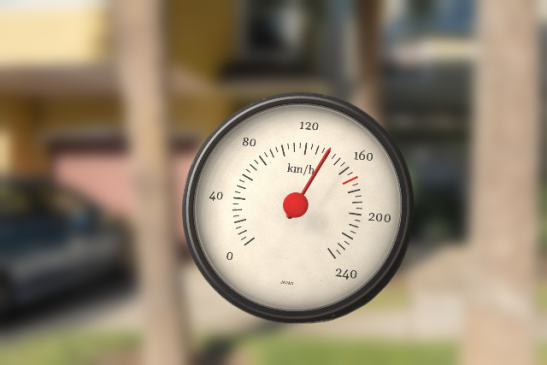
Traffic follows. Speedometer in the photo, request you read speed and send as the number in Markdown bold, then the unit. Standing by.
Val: **140** km/h
